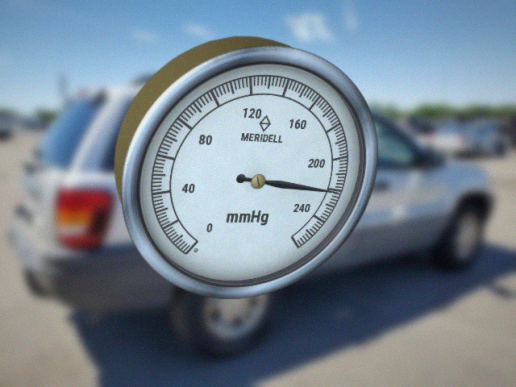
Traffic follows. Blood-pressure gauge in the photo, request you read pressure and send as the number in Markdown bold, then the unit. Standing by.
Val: **220** mmHg
